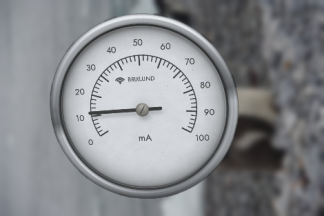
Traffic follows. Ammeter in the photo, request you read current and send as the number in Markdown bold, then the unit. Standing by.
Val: **12** mA
